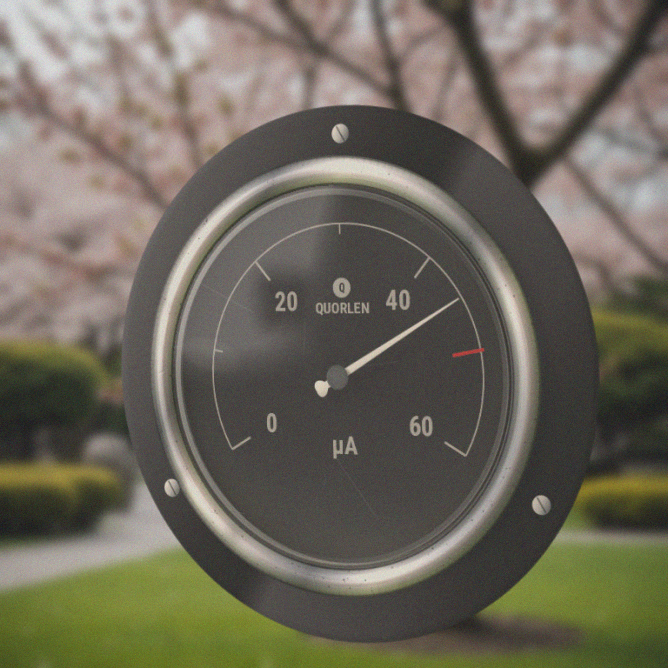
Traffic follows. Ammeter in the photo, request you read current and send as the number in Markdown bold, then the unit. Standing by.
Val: **45** µA
